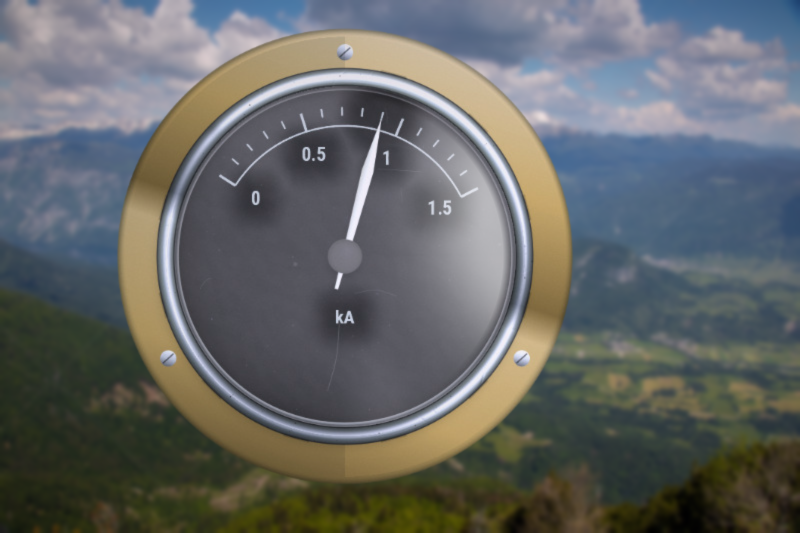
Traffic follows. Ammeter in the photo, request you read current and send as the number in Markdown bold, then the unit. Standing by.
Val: **0.9** kA
